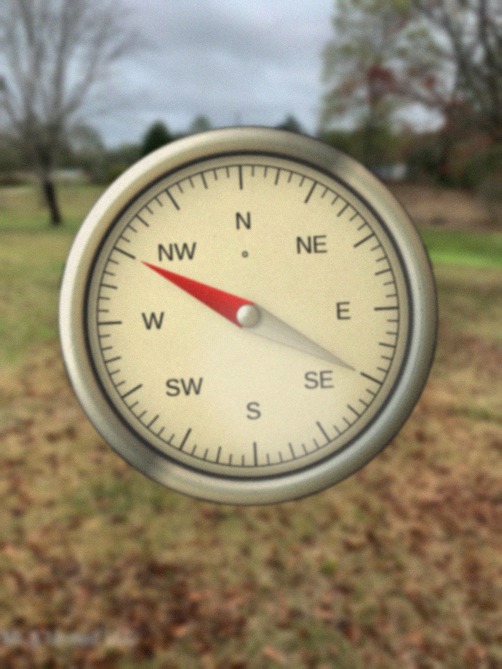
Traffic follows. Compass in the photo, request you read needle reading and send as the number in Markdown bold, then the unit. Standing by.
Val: **300** °
